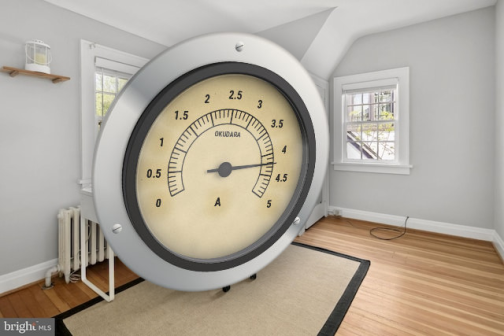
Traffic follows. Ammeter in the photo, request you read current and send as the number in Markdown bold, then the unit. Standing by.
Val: **4.2** A
